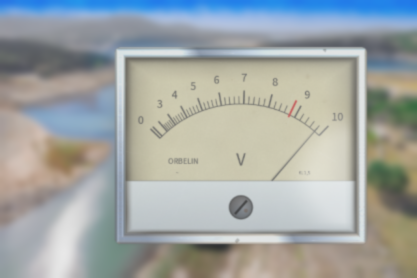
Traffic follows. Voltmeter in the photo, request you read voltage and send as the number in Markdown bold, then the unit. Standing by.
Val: **9.8** V
